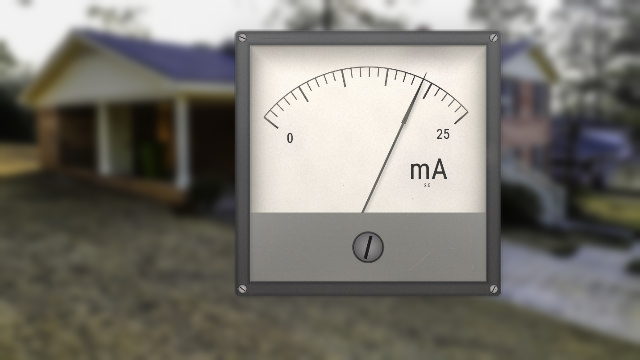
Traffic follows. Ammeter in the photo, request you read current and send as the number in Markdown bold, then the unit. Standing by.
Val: **19** mA
